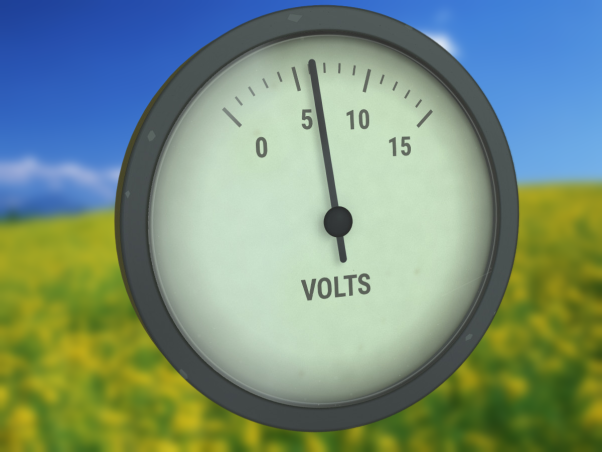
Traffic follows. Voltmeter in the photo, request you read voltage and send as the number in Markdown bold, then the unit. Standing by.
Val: **6** V
